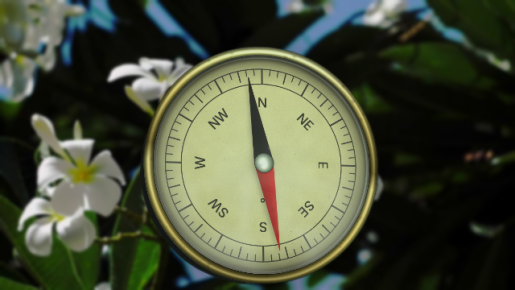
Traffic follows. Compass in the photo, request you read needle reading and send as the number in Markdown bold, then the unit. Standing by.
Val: **170** °
